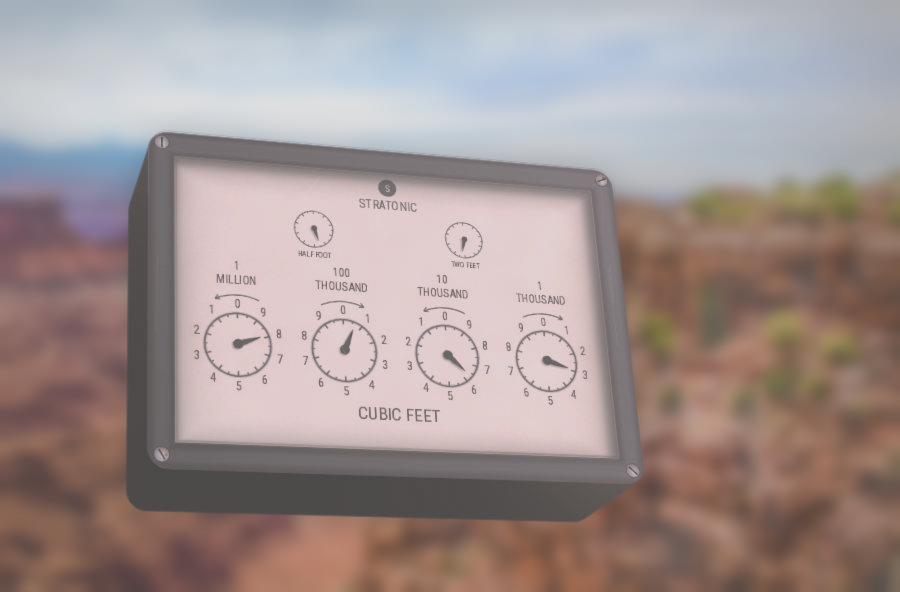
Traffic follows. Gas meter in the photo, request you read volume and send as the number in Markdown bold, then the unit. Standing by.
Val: **806300** ft³
